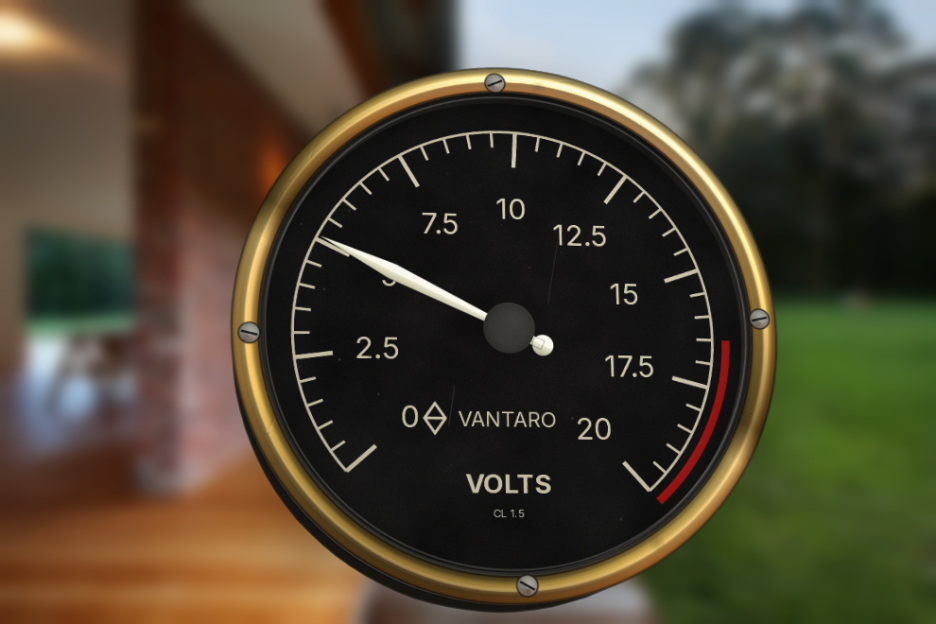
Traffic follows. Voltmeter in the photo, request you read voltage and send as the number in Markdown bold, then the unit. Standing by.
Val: **5** V
